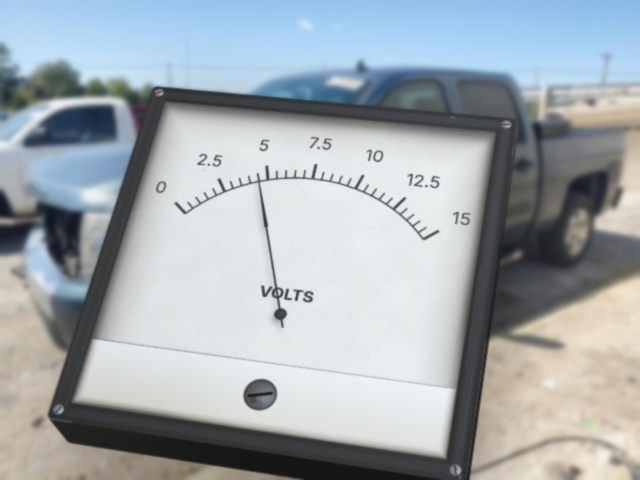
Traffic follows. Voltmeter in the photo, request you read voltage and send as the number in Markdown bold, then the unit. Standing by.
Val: **4.5** V
